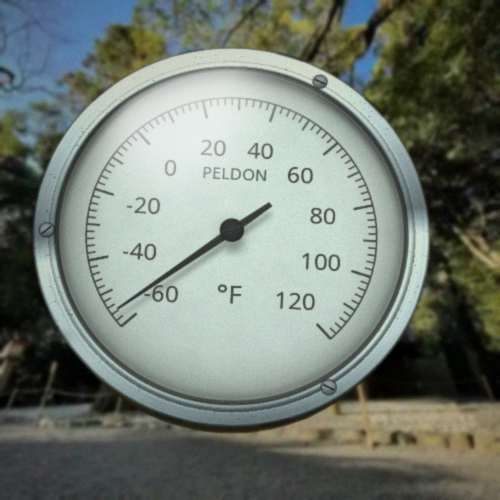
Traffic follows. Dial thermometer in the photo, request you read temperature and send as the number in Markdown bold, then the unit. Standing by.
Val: **-56** °F
